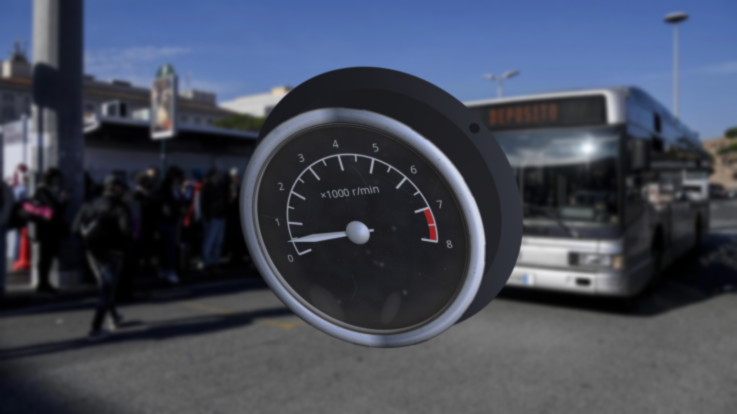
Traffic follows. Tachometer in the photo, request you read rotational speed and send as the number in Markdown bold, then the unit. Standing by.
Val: **500** rpm
